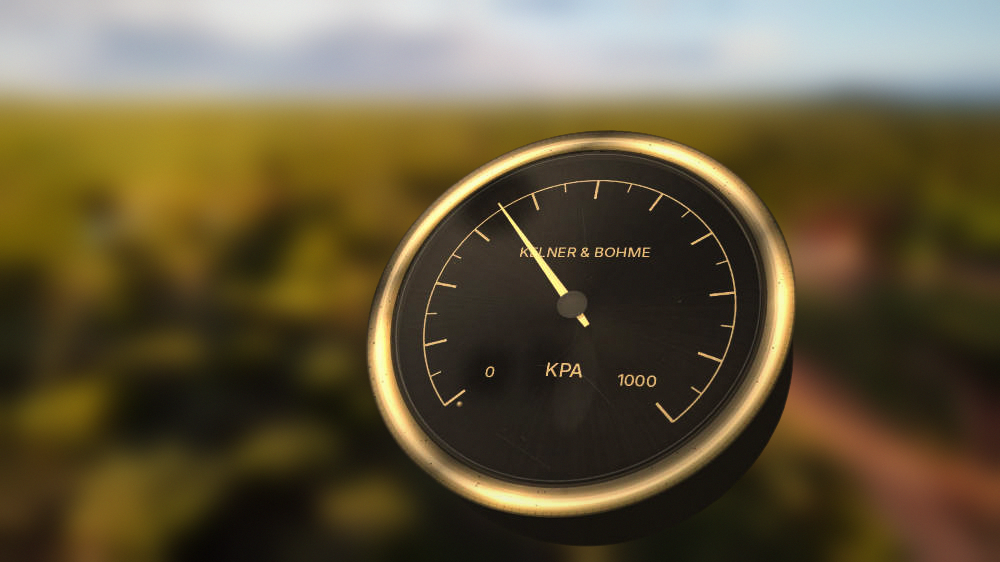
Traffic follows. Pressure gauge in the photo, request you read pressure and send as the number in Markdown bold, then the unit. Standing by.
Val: **350** kPa
